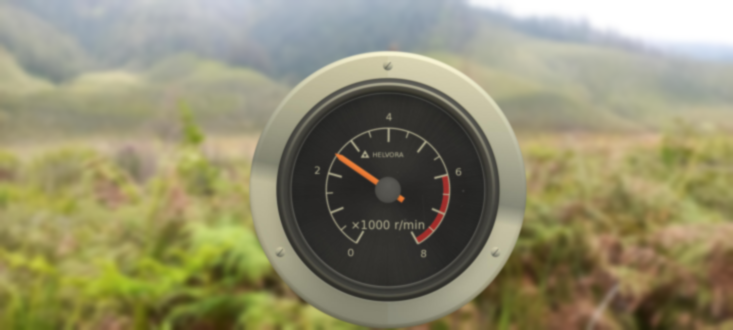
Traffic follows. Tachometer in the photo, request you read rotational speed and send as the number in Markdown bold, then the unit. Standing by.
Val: **2500** rpm
